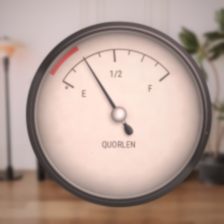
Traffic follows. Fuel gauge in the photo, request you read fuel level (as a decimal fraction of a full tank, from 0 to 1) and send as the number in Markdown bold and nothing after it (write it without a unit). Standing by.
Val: **0.25**
